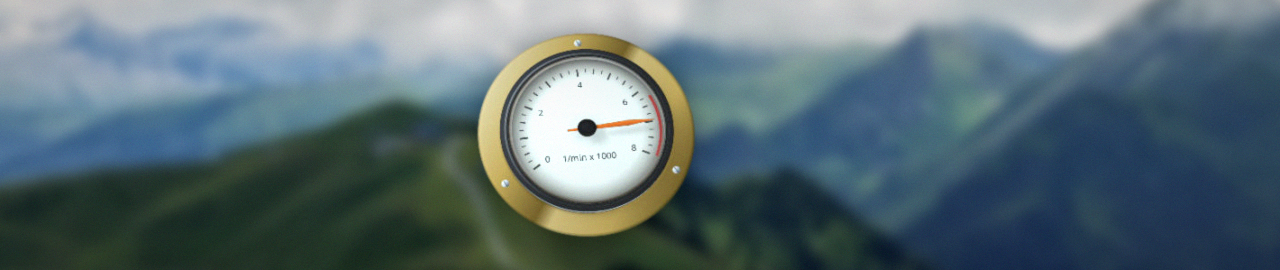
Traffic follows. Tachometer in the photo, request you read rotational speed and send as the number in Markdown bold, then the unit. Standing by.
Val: **7000** rpm
